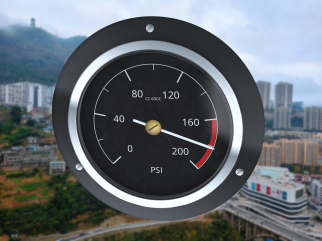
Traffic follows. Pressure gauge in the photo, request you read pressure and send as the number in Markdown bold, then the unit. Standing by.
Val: **180** psi
